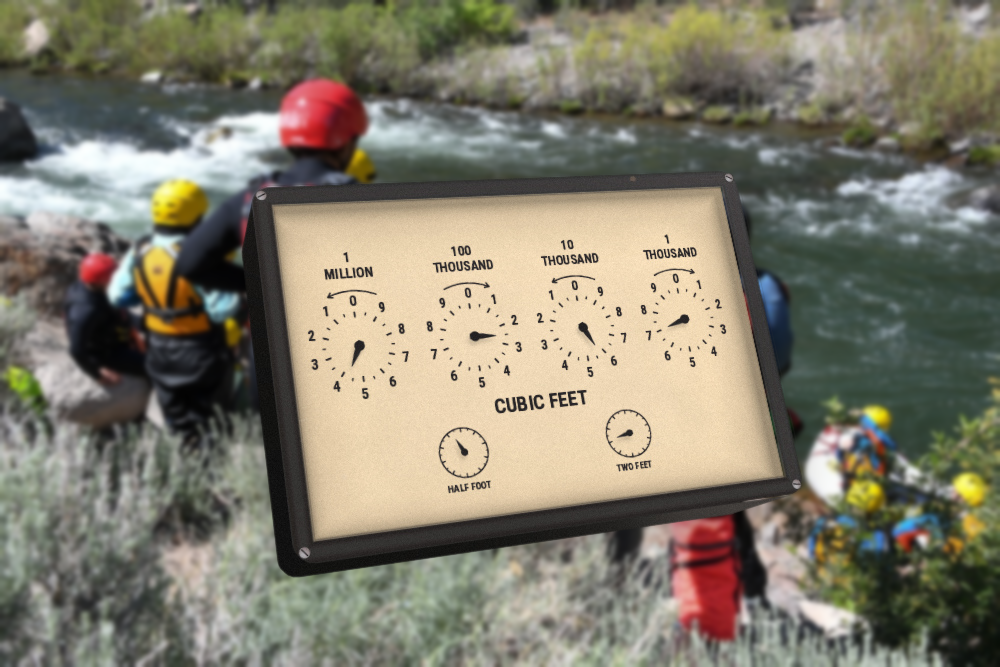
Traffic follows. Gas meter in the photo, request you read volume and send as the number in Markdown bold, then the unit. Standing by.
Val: **425700** ft³
